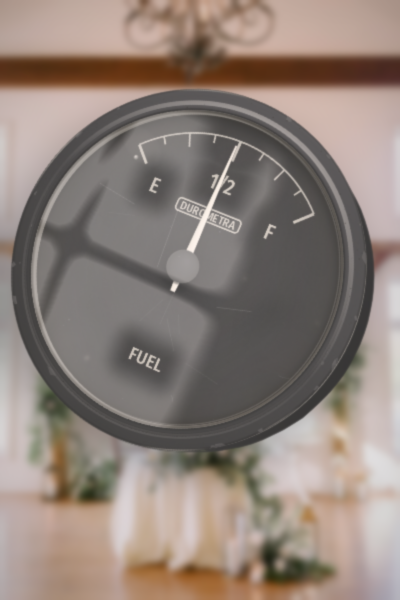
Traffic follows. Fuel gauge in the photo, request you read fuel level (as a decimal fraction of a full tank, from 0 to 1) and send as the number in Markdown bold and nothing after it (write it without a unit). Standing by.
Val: **0.5**
